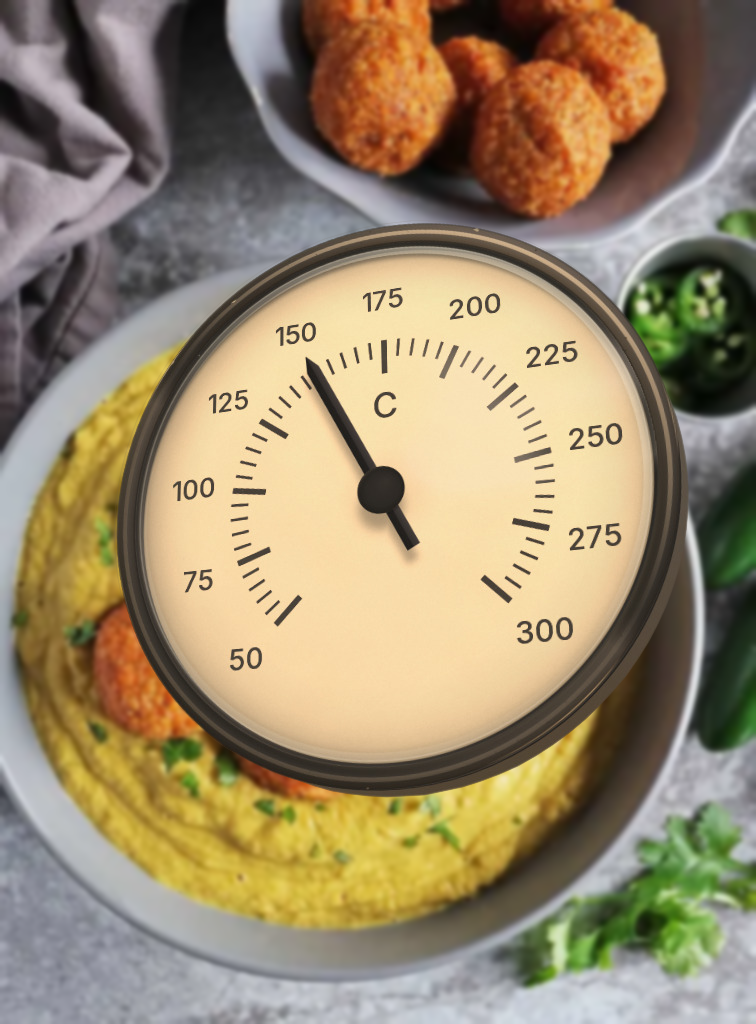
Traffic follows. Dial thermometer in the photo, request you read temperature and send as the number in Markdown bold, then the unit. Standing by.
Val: **150** °C
